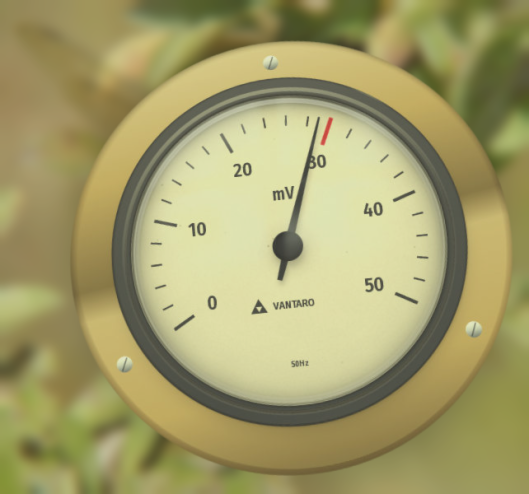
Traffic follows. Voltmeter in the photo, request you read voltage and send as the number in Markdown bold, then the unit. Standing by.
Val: **29** mV
